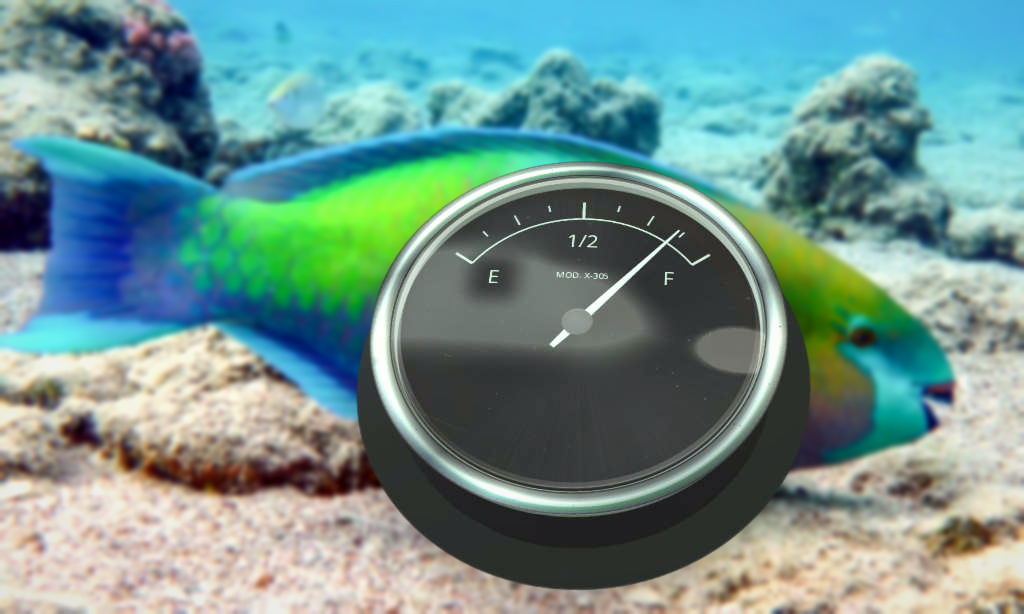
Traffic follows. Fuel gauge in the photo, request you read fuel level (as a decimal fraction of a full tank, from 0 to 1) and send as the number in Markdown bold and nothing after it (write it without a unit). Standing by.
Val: **0.875**
